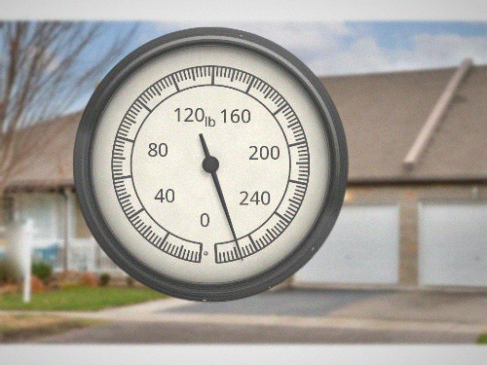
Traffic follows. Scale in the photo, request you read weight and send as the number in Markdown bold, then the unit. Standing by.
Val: **268** lb
